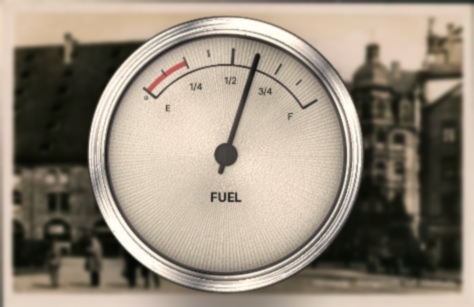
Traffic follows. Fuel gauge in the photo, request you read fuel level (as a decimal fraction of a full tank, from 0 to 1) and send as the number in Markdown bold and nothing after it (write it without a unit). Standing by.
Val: **0.625**
